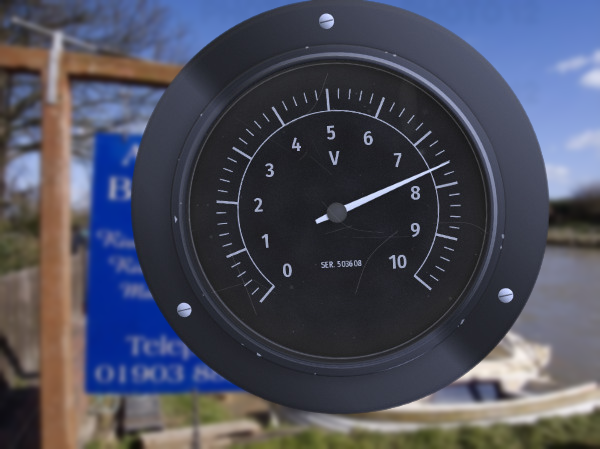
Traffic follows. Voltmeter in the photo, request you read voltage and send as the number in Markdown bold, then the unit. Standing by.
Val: **7.6** V
